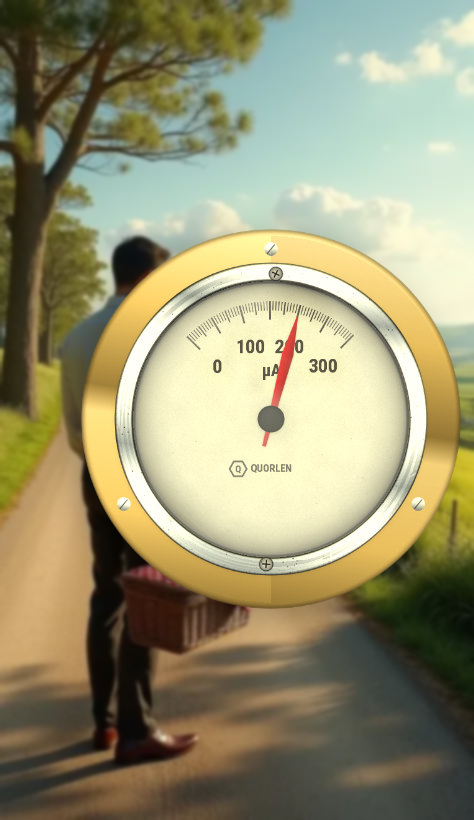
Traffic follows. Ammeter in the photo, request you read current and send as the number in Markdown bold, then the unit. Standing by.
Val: **200** µA
